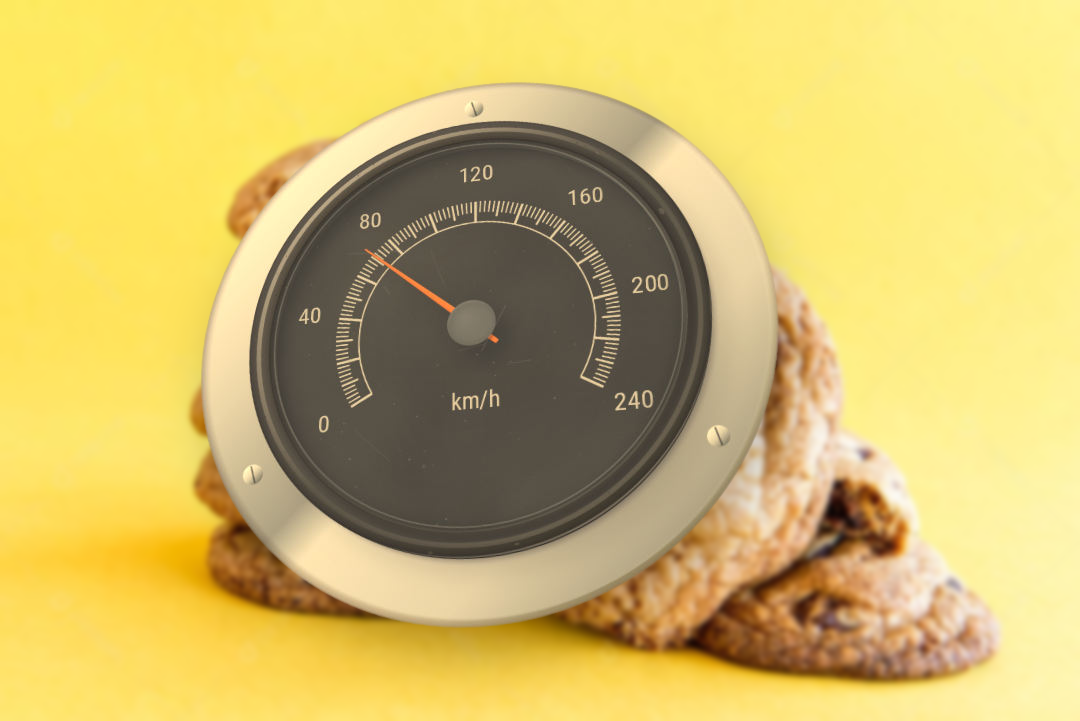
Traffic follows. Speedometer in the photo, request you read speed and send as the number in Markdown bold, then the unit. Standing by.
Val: **70** km/h
